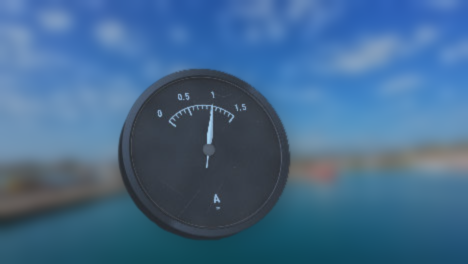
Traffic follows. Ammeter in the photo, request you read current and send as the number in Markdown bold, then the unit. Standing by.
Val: **1** A
